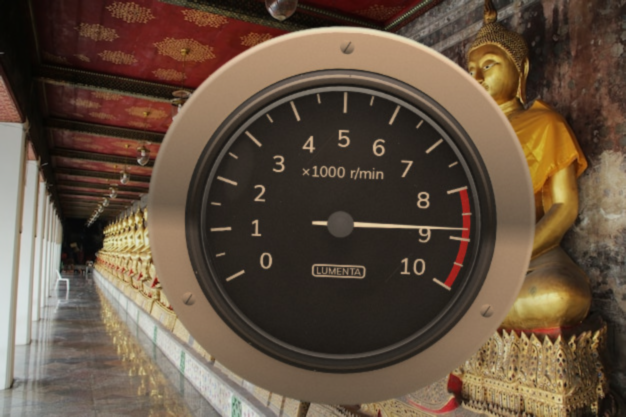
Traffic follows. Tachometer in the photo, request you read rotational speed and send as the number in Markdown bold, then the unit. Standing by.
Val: **8750** rpm
